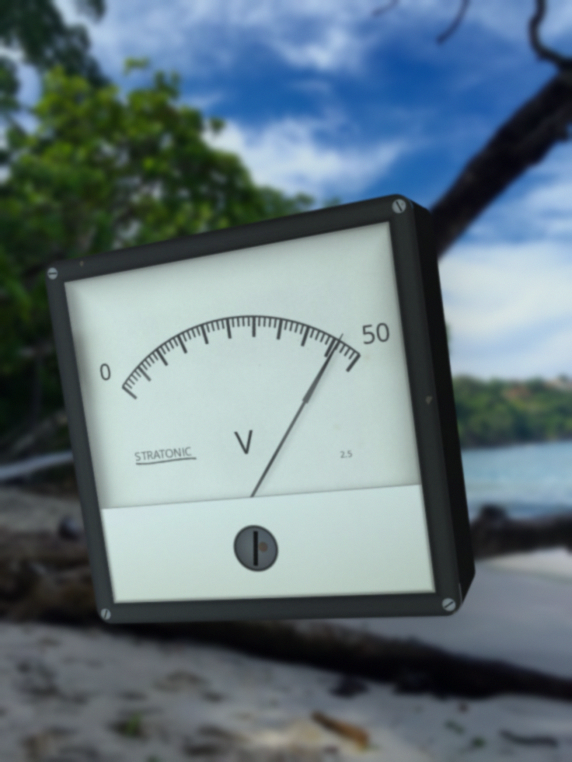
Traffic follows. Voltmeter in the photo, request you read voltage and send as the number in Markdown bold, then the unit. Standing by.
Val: **46** V
